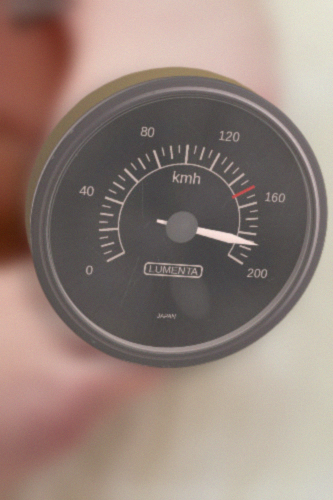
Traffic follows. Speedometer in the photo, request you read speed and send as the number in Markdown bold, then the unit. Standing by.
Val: **185** km/h
